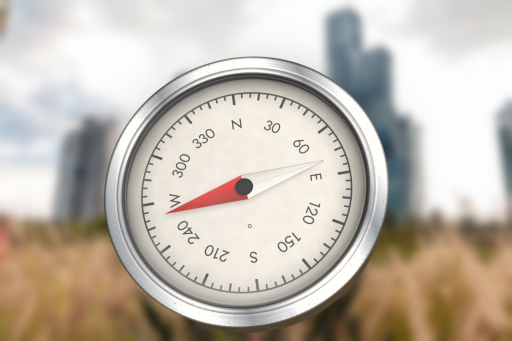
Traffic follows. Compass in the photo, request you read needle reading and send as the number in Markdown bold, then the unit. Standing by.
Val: **260** °
